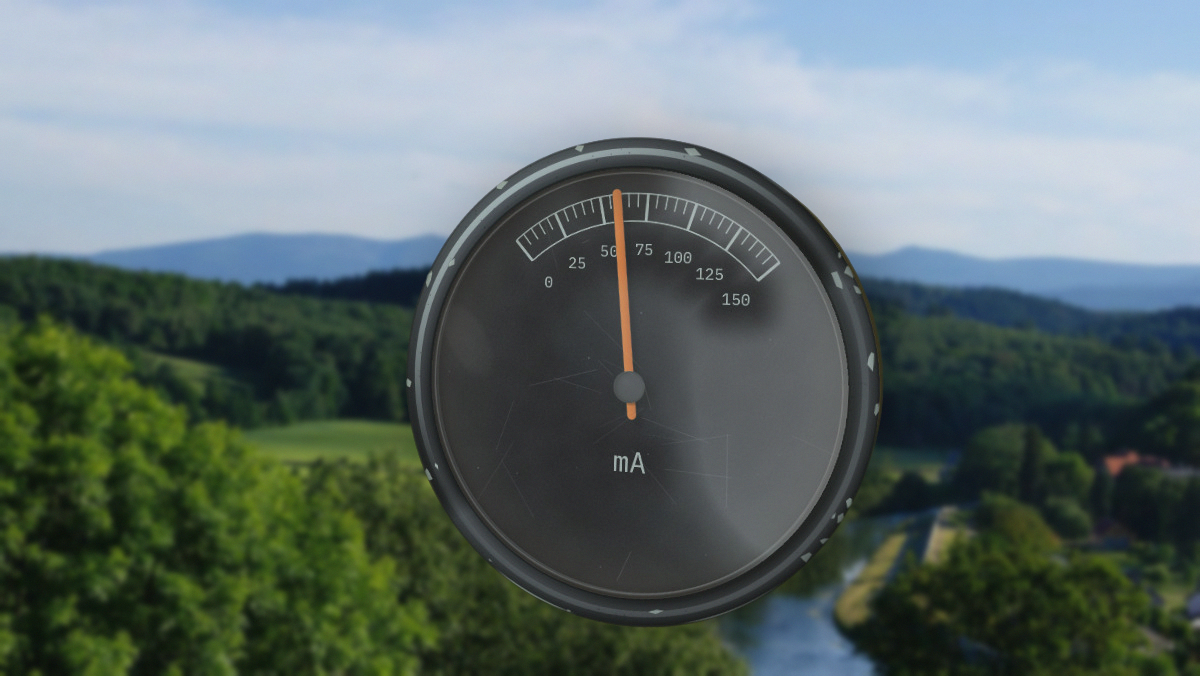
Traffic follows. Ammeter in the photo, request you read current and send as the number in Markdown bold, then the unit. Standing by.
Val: **60** mA
